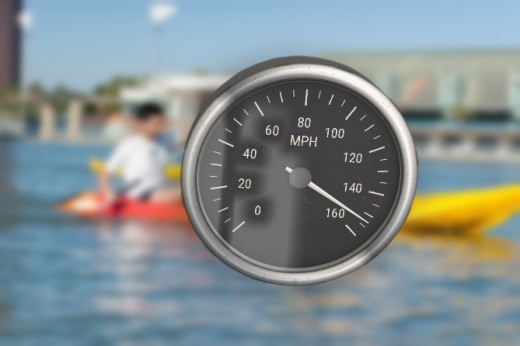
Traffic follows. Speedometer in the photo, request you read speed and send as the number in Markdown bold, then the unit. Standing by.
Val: **152.5** mph
